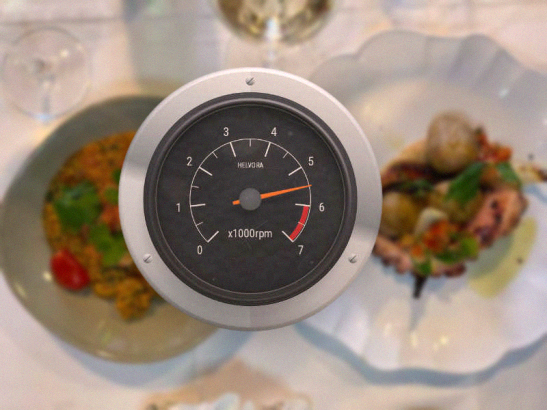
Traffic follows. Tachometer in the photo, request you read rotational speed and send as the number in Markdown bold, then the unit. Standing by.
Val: **5500** rpm
